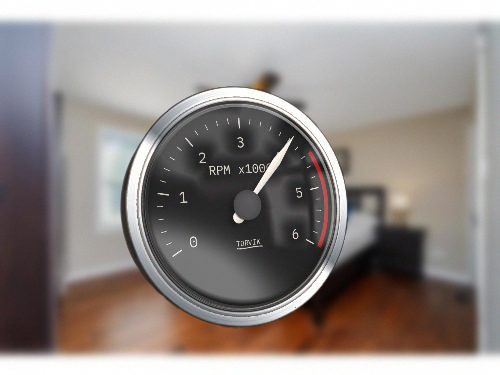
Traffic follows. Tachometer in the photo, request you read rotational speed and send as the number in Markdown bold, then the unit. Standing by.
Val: **4000** rpm
